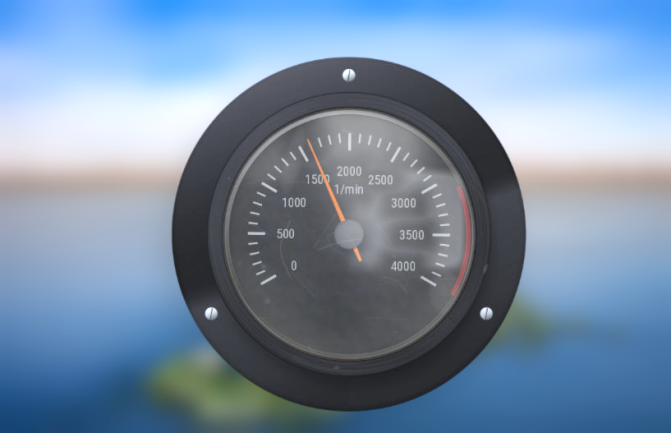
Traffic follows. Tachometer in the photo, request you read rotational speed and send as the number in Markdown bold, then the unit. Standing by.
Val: **1600** rpm
